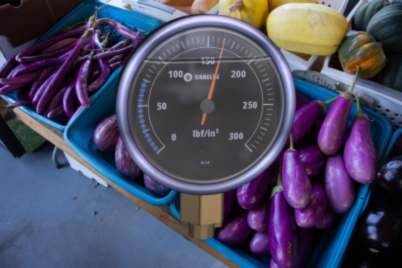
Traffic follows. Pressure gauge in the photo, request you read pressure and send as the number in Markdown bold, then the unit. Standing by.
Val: **165** psi
